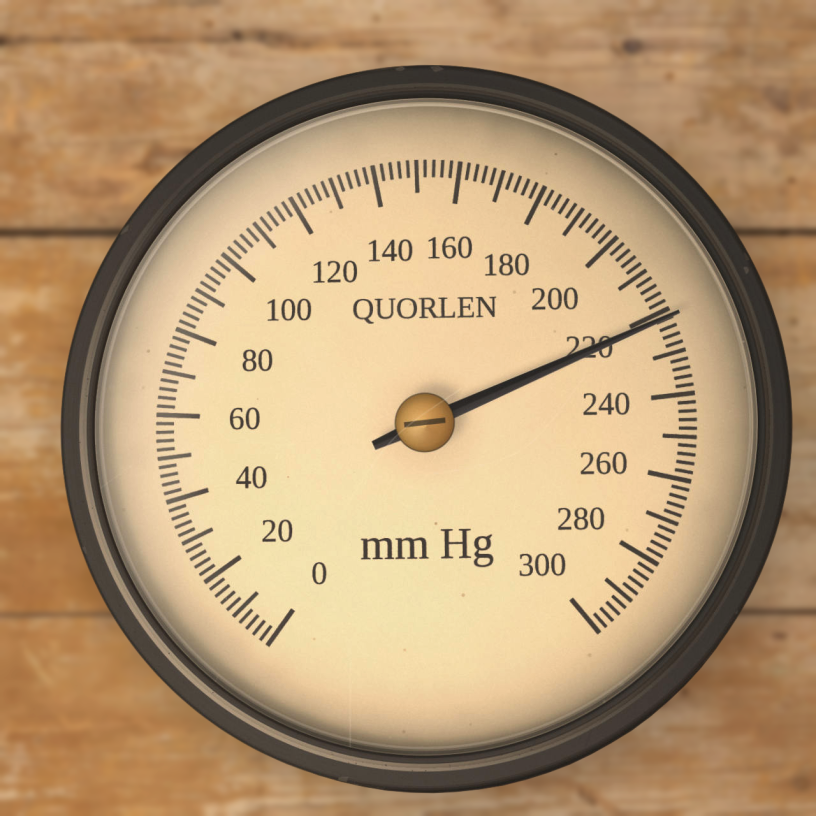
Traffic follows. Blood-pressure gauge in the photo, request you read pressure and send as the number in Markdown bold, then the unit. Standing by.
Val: **222** mmHg
